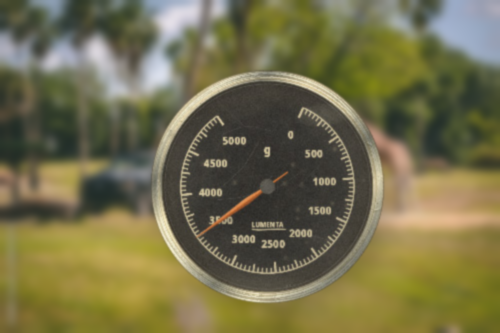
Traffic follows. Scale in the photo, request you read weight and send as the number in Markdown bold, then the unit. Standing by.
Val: **3500** g
